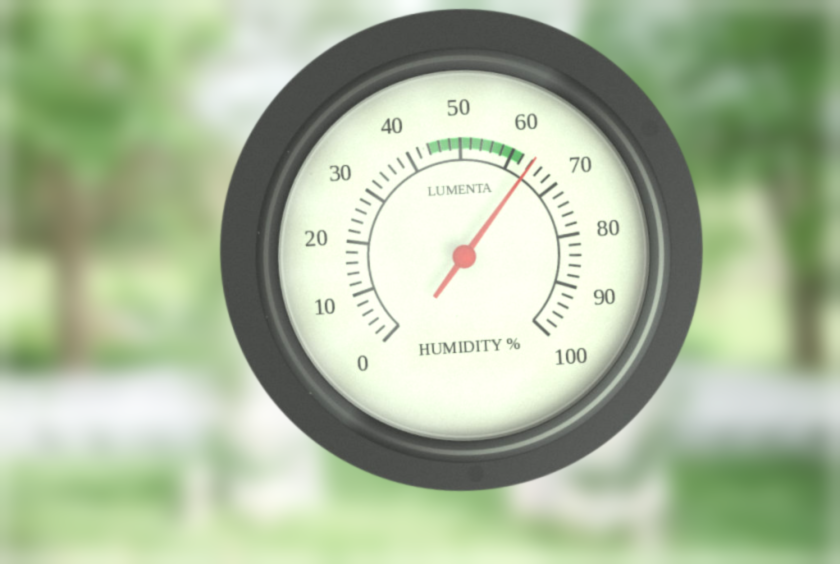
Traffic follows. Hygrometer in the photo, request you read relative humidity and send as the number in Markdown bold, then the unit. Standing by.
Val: **64** %
